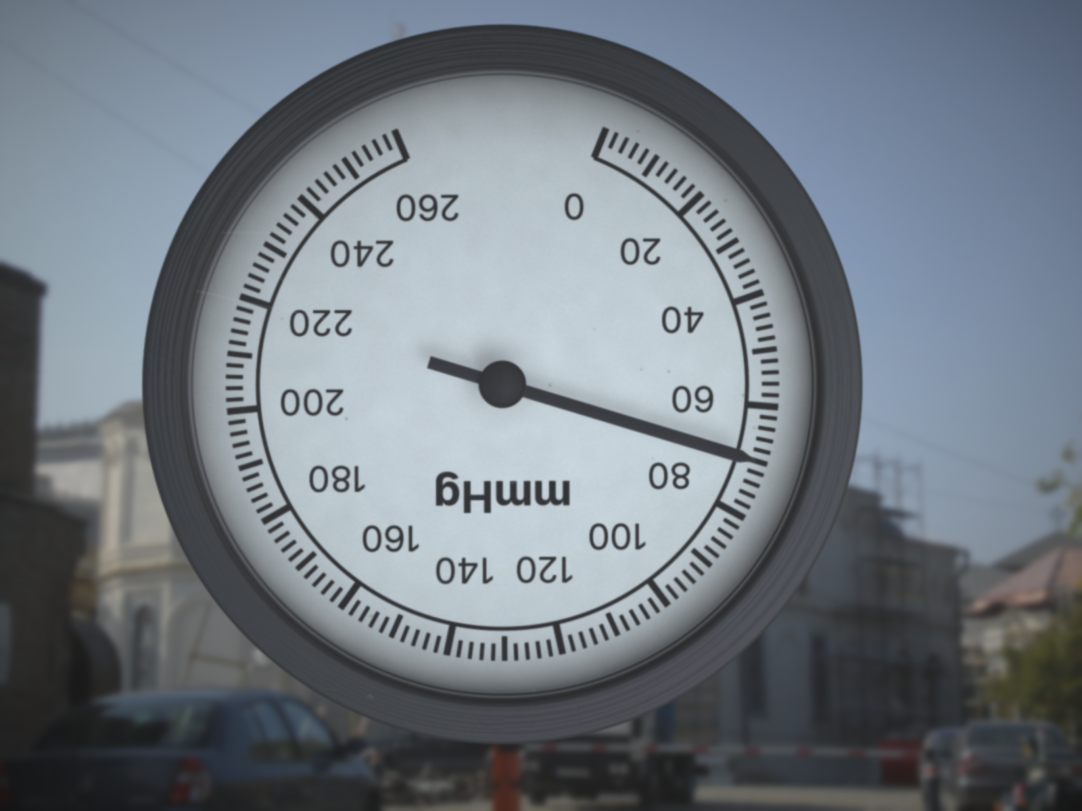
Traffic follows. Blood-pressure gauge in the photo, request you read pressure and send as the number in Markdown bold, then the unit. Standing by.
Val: **70** mmHg
